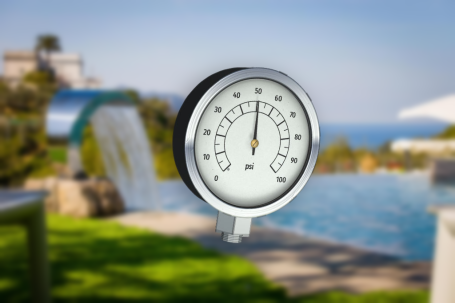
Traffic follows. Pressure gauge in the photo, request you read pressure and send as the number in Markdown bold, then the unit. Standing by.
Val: **50** psi
